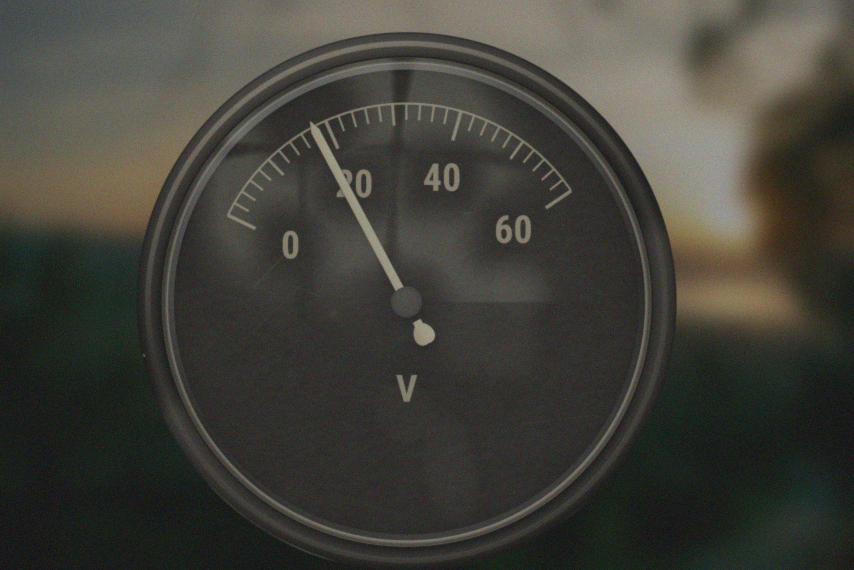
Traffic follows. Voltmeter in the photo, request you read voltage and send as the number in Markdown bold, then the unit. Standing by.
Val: **18** V
